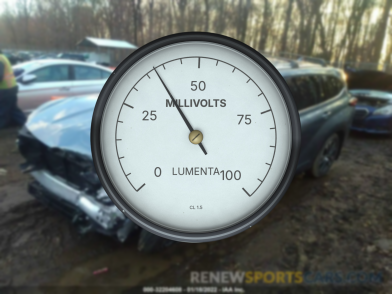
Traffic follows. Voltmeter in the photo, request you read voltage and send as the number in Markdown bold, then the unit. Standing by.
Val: **37.5** mV
